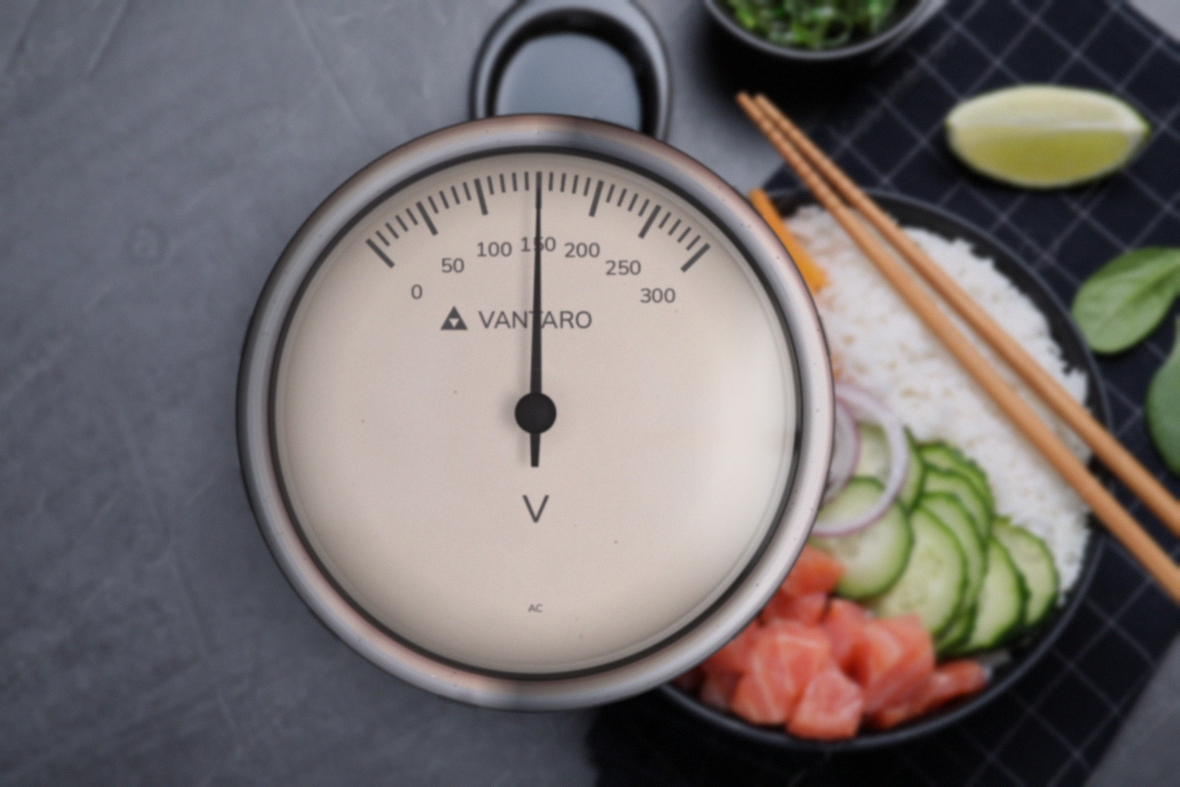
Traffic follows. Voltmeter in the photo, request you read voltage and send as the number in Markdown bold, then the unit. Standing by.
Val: **150** V
